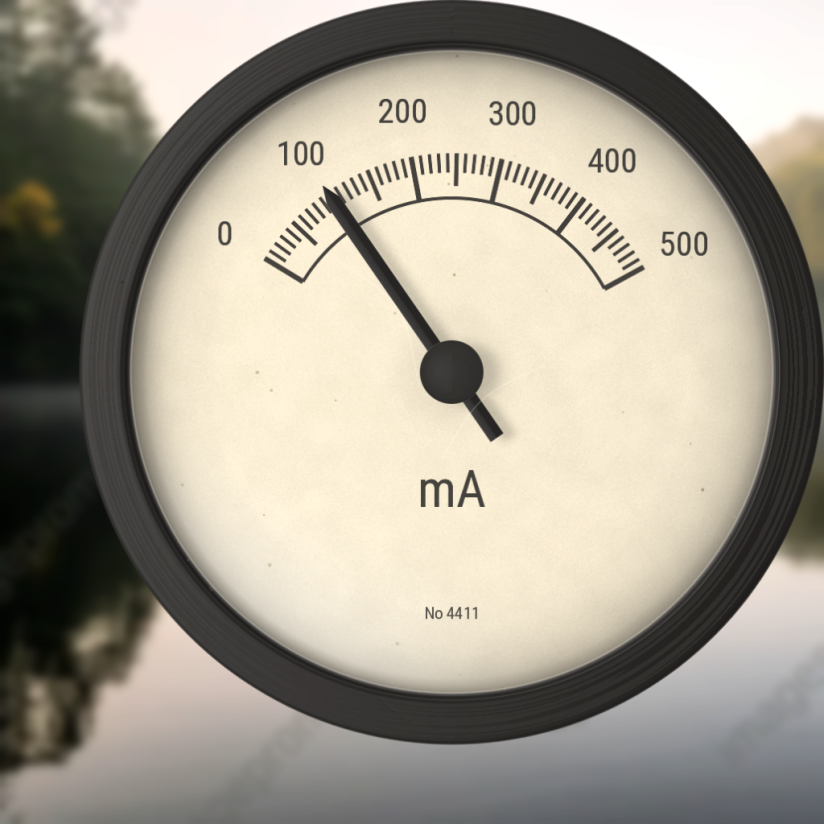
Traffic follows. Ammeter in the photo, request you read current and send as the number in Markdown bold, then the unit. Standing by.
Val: **100** mA
